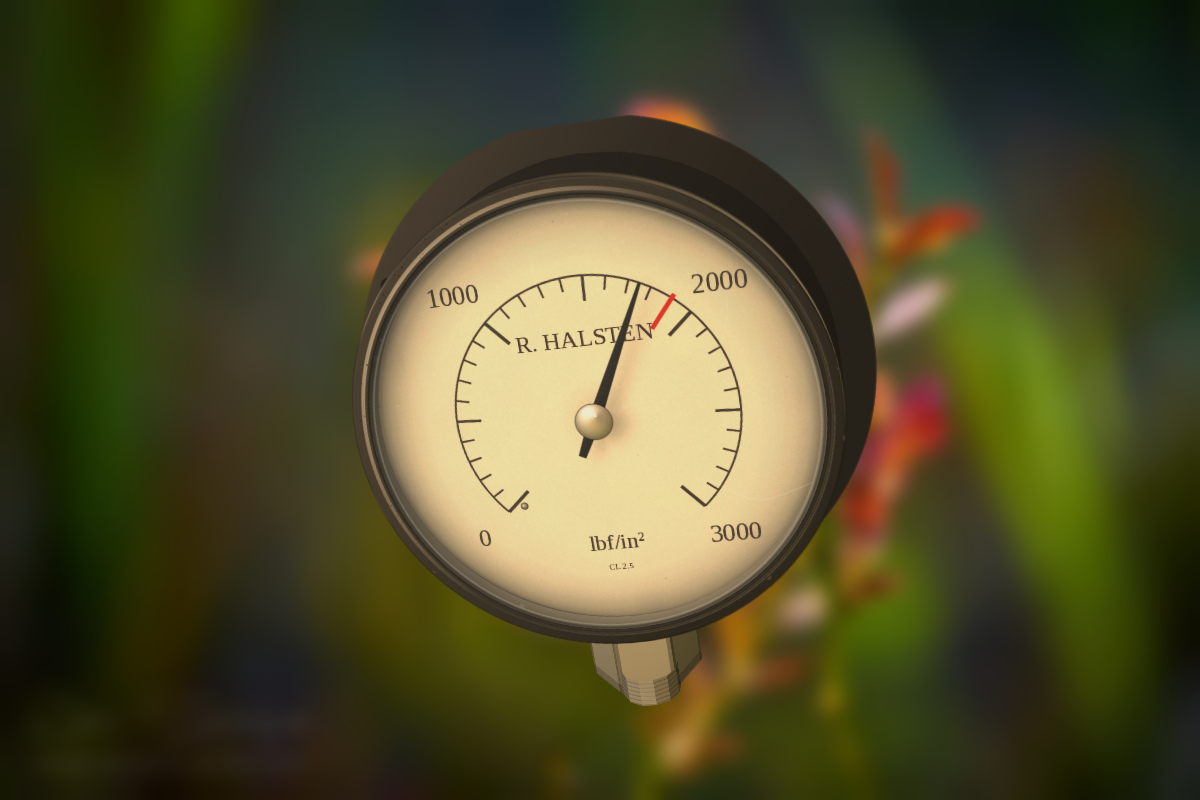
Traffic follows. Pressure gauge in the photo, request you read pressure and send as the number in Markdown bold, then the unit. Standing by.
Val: **1750** psi
